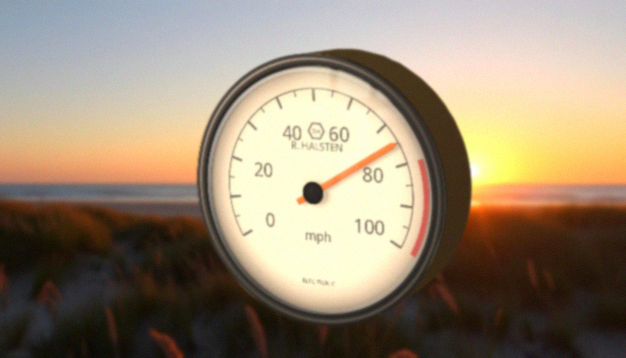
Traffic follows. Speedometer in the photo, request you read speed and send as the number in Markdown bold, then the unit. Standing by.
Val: **75** mph
